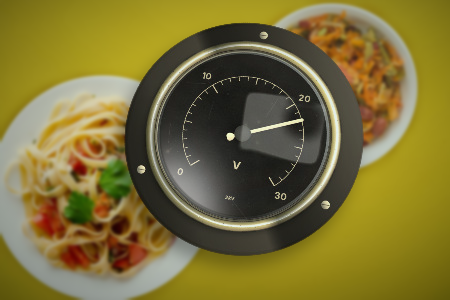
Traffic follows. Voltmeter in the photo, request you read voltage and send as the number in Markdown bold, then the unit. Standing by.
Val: **22** V
